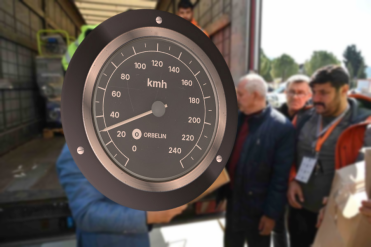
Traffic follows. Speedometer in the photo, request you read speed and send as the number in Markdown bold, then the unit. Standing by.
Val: **30** km/h
